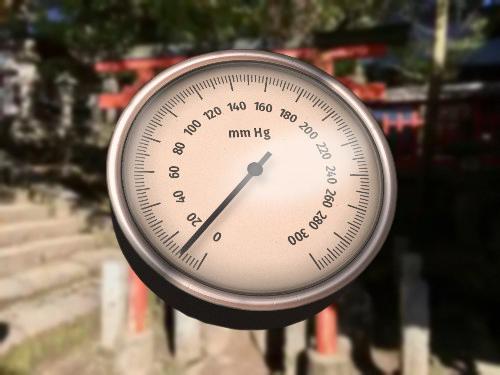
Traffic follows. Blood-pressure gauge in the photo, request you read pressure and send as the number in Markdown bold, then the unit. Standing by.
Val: **10** mmHg
